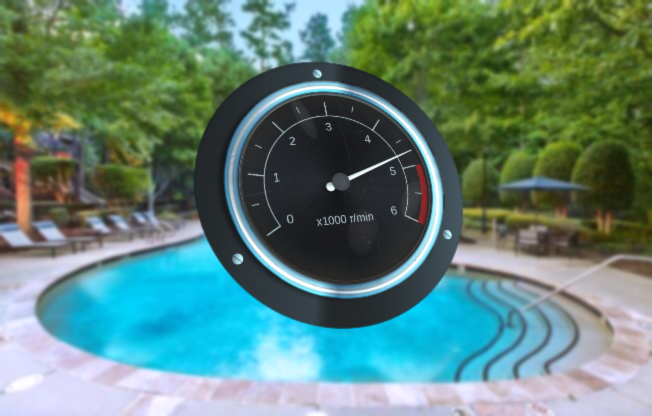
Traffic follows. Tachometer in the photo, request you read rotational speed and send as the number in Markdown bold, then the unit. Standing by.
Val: **4750** rpm
